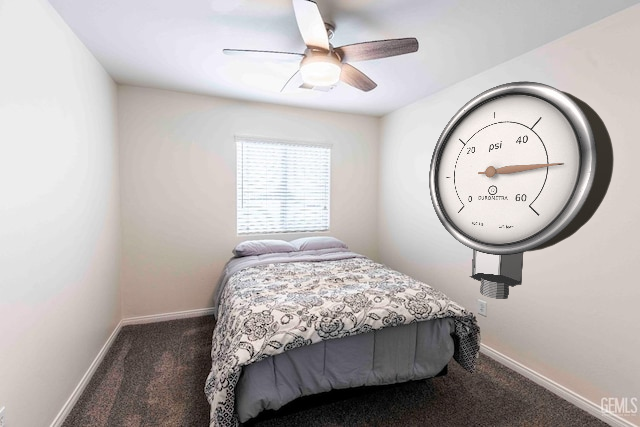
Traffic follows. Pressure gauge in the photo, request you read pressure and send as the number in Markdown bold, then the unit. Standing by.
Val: **50** psi
